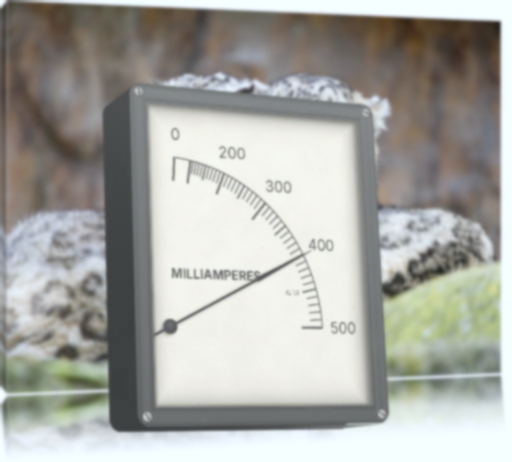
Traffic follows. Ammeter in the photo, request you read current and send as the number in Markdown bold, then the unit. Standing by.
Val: **400** mA
